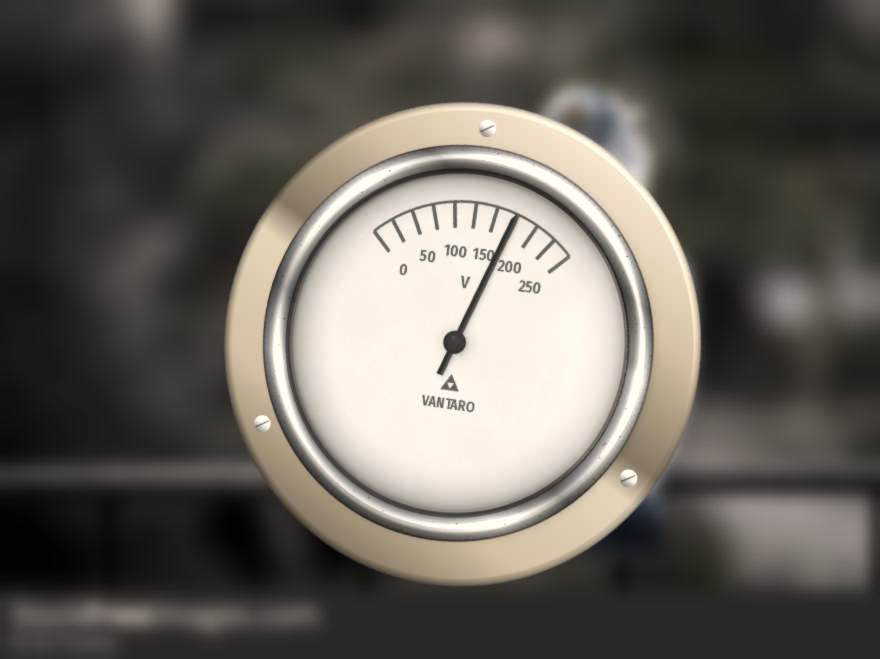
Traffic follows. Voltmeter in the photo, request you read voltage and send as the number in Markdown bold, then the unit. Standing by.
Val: **175** V
